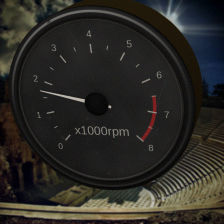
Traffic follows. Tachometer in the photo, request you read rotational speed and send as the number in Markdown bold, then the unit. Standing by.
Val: **1750** rpm
